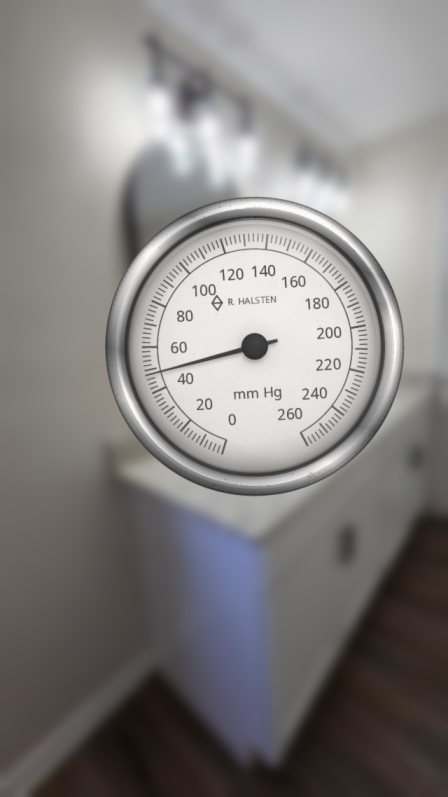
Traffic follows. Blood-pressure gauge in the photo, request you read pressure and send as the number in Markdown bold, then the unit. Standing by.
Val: **48** mmHg
